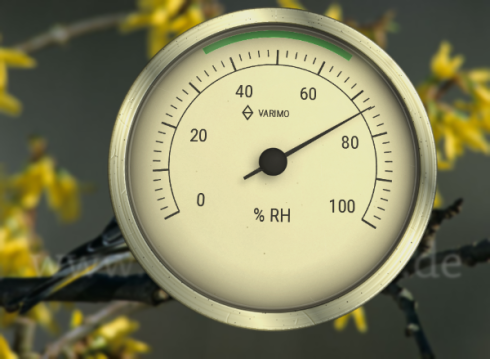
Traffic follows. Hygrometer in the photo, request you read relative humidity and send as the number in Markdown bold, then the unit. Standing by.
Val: **74** %
